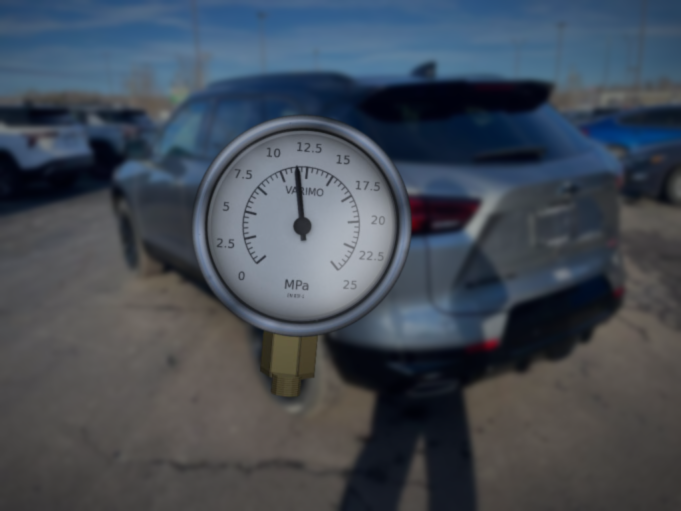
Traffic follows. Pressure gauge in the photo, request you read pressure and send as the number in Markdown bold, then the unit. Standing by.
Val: **11.5** MPa
